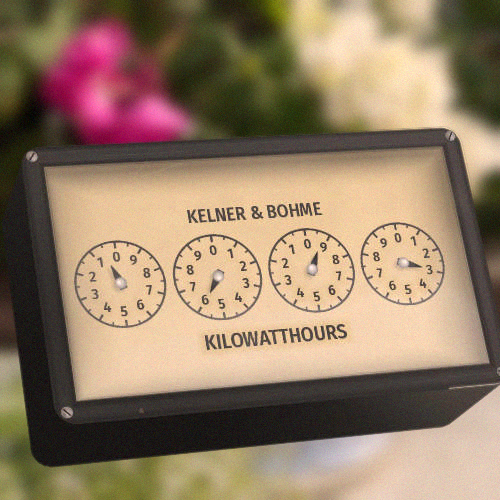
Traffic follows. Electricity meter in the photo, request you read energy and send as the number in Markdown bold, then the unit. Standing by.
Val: **593** kWh
